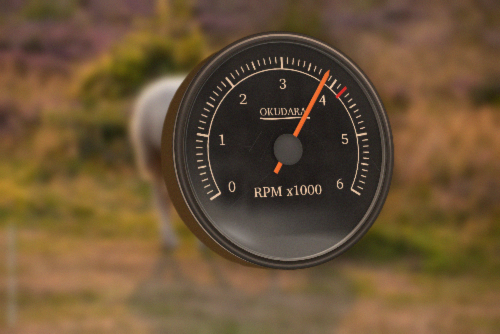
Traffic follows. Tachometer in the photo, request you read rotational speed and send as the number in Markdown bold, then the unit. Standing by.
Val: **3800** rpm
